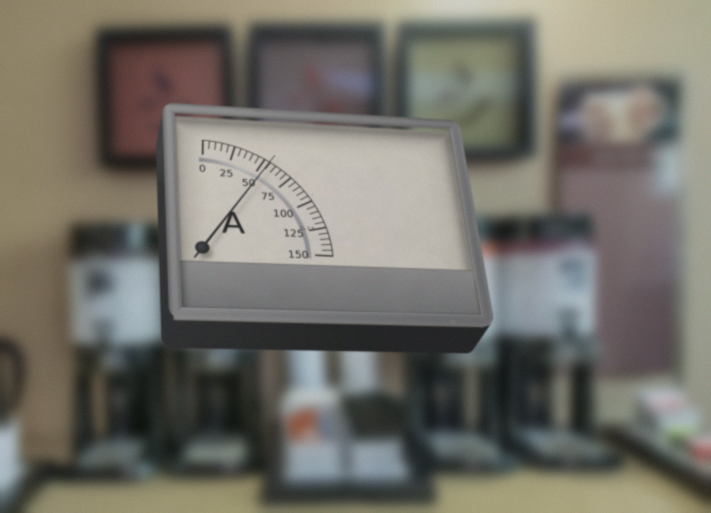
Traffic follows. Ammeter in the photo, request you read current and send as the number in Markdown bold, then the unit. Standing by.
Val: **55** A
